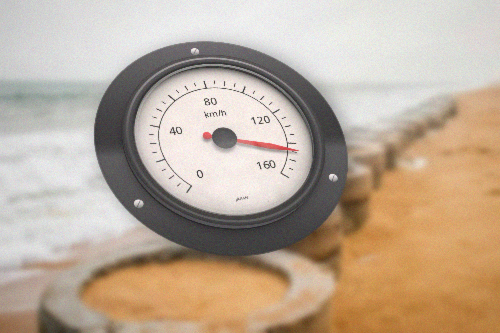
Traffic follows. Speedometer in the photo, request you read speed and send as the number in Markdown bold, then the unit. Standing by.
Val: **145** km/h
